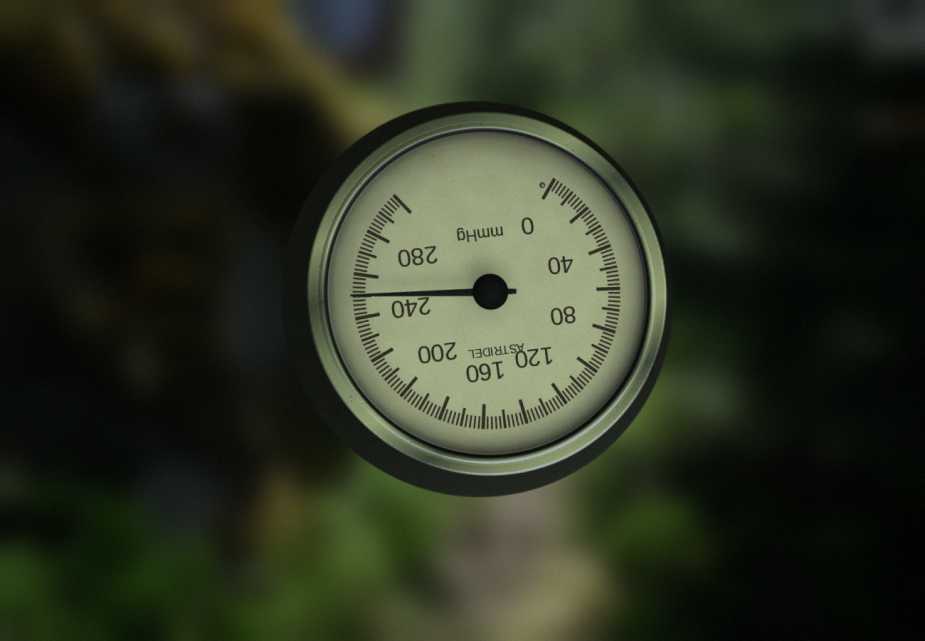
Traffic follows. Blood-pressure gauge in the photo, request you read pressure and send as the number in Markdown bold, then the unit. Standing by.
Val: **250** mmHg
